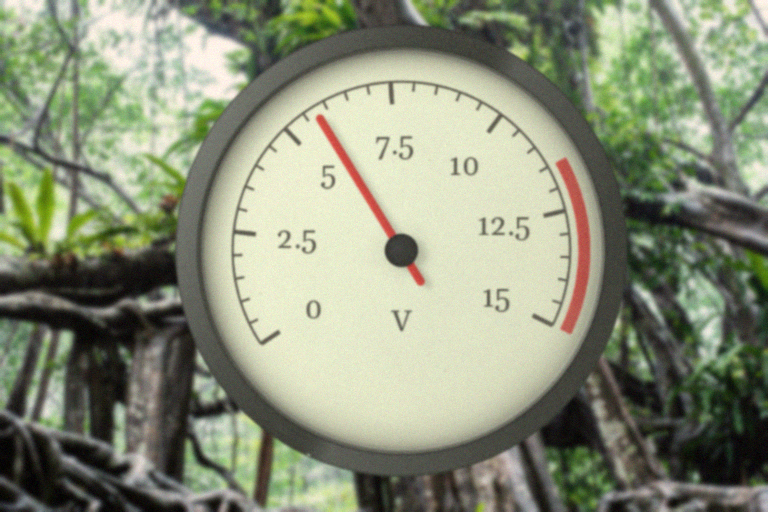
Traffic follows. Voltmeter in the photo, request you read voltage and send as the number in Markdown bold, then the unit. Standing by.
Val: **5.75** V
